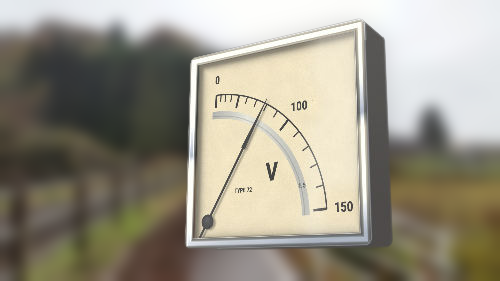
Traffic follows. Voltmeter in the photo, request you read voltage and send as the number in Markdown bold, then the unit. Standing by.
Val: **80** V
